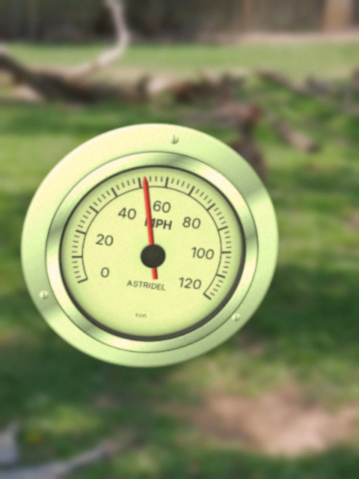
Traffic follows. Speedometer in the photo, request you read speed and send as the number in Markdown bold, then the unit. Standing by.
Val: **52** mph
